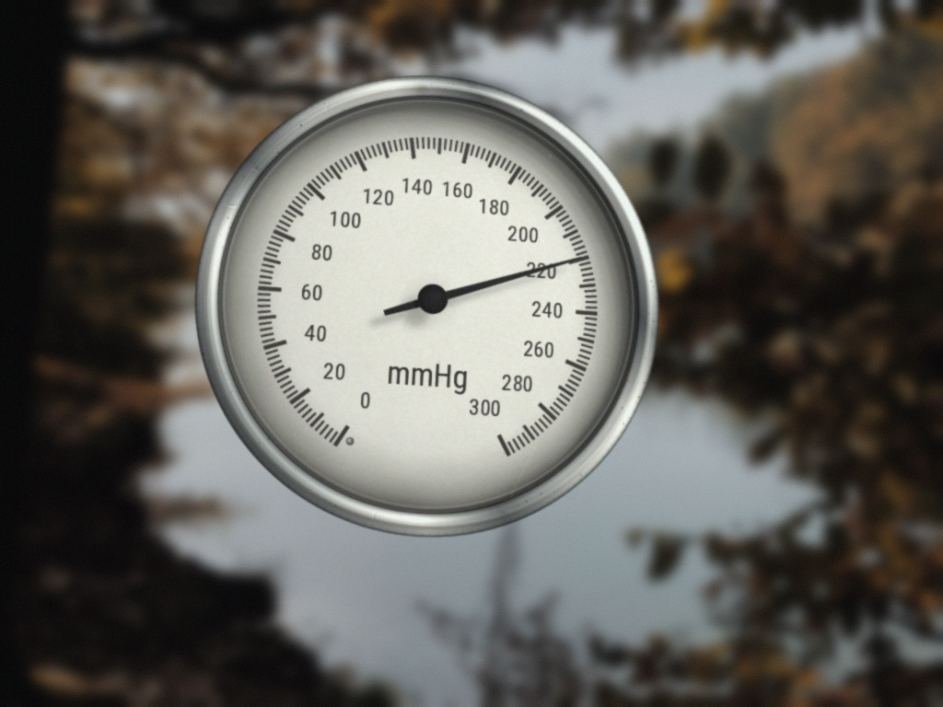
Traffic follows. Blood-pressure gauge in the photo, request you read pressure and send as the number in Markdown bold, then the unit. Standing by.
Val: **220** mmHg
